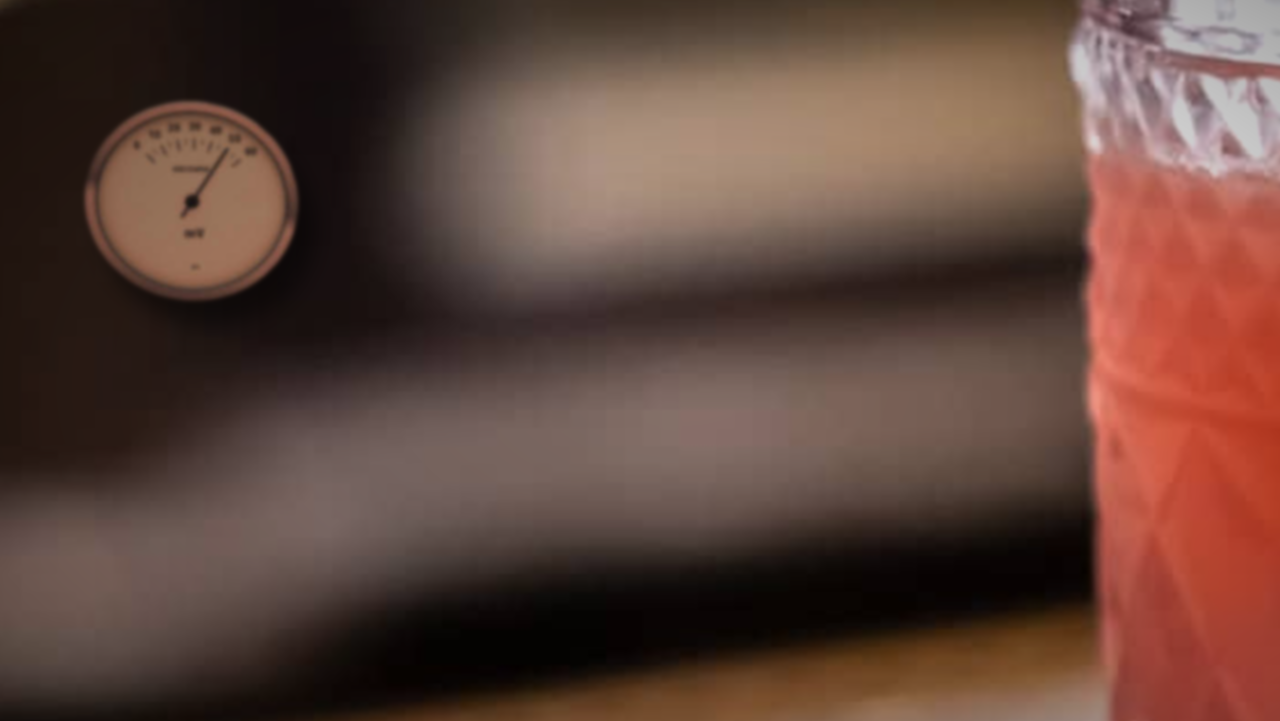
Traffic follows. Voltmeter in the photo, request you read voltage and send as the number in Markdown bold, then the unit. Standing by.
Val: **50** mV
